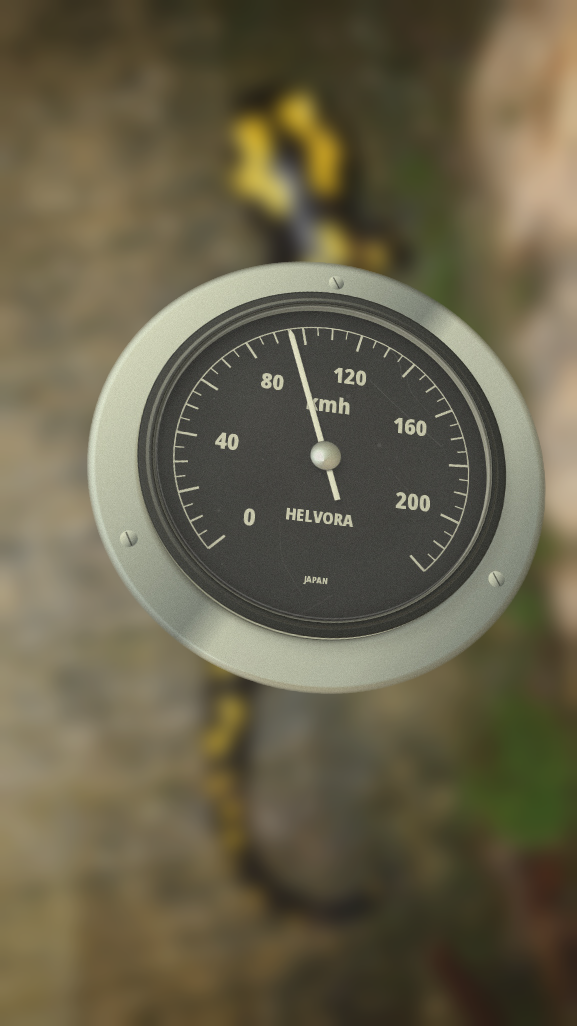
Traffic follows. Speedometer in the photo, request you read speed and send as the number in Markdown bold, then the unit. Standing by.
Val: **95** km/h
